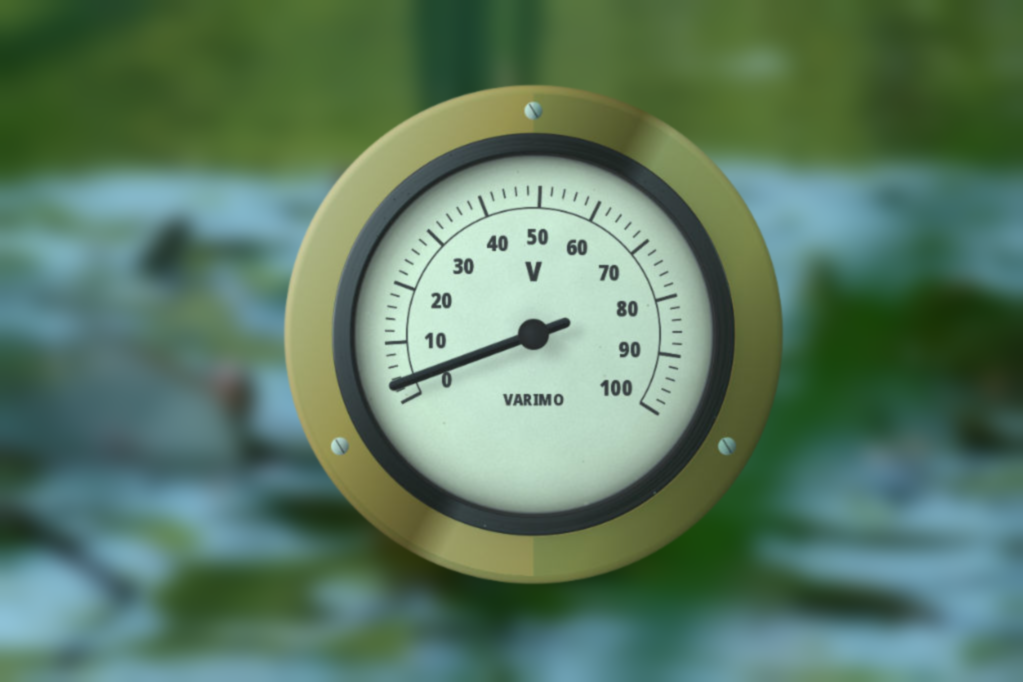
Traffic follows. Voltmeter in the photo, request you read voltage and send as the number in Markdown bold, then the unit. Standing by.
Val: **3** V
